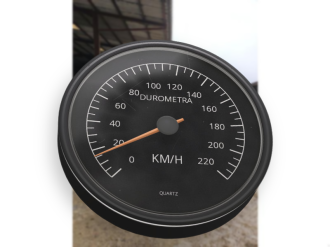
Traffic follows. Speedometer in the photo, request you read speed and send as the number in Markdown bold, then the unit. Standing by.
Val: **15** km/h
